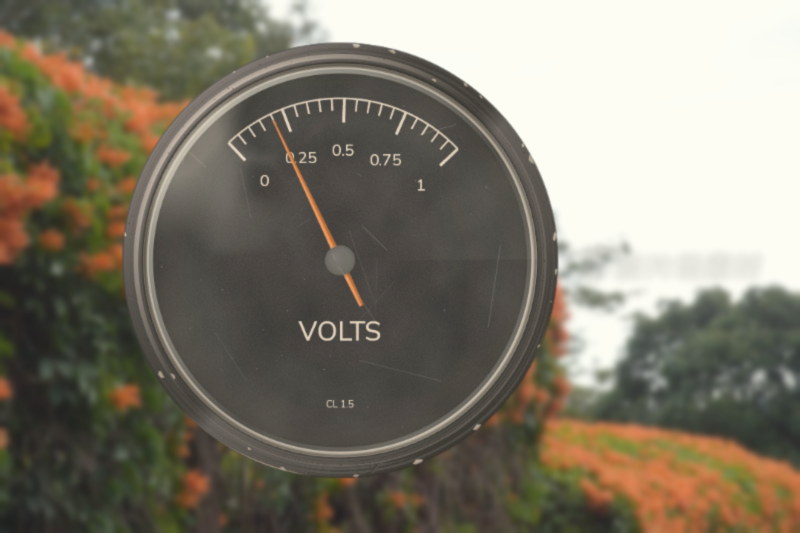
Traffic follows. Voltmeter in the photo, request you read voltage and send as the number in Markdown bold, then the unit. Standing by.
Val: **0.2** V
